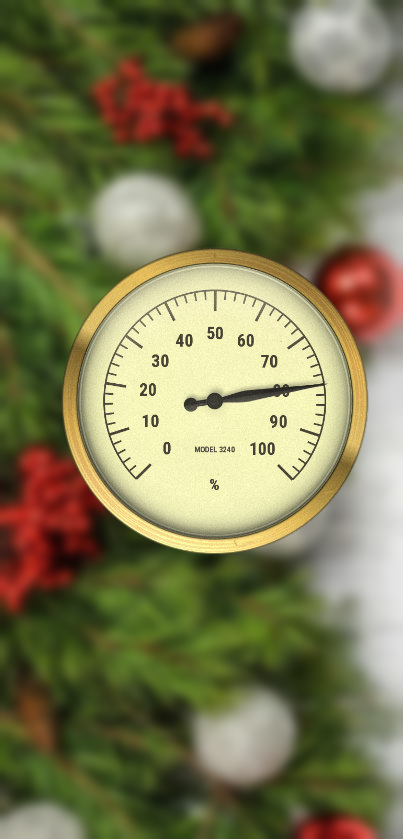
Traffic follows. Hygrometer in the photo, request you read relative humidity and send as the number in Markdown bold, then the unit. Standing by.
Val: **80** %
